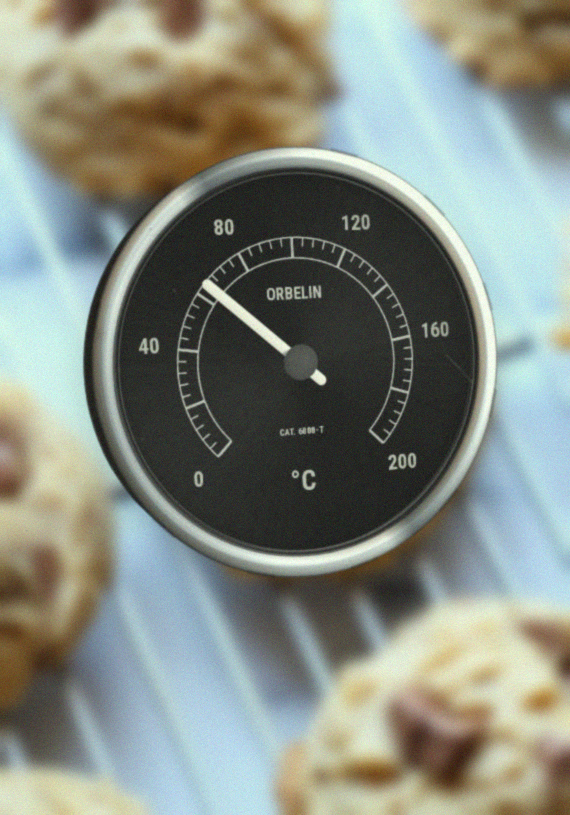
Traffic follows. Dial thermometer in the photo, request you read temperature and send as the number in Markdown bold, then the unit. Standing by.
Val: **64** °C
